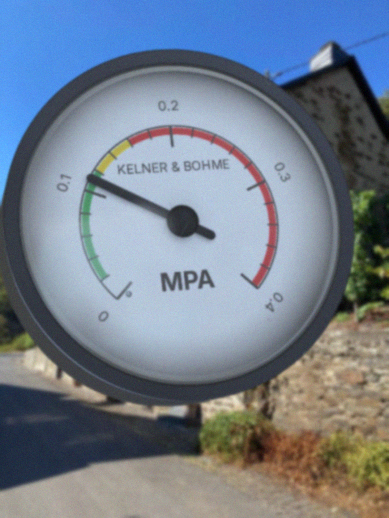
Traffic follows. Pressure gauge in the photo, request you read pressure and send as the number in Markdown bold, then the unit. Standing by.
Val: **0.11** MPa
